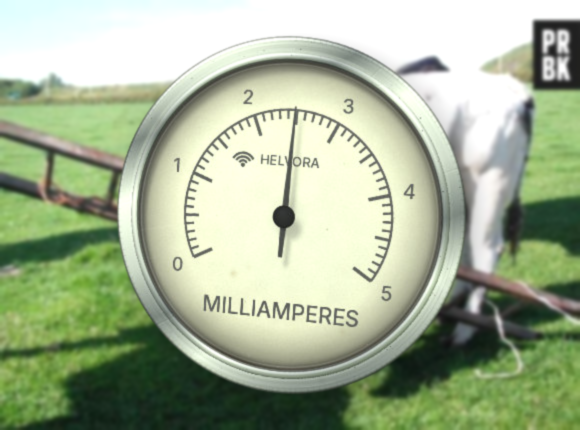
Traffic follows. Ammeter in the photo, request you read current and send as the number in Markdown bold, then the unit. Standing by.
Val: **2.5** mA
